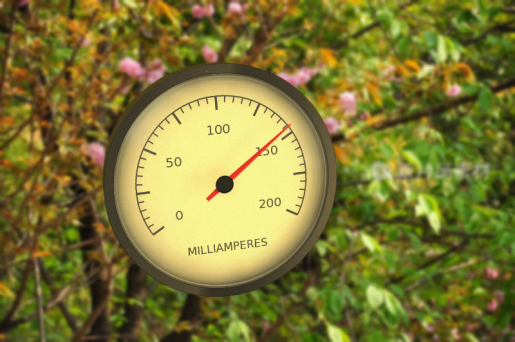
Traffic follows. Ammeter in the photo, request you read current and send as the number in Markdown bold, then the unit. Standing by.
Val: **145** mA
